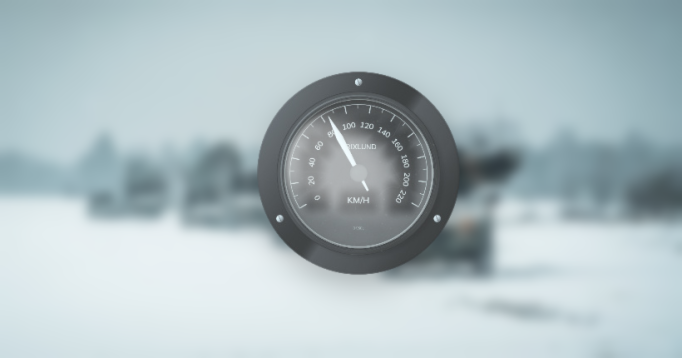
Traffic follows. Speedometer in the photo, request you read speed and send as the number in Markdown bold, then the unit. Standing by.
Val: **85** km/h
